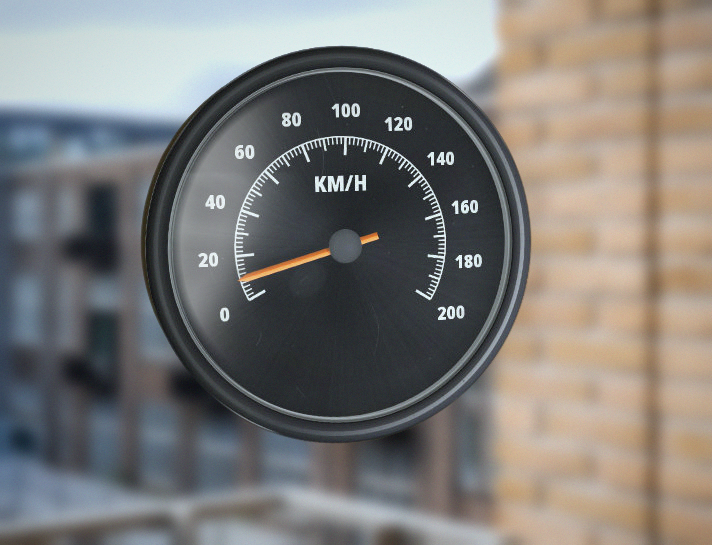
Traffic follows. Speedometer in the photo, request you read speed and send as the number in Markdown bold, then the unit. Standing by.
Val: **10** km/h
